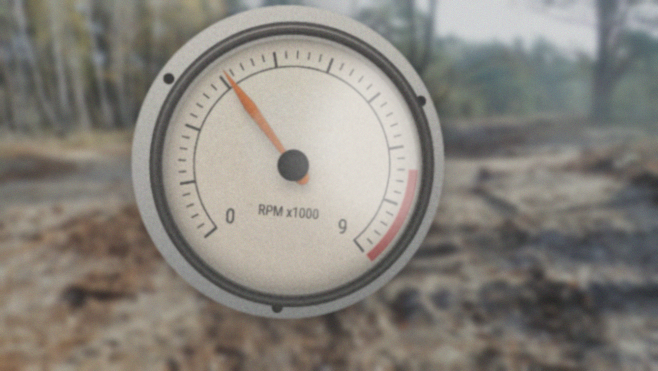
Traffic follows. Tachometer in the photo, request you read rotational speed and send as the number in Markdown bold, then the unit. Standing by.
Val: **3100** rpm
